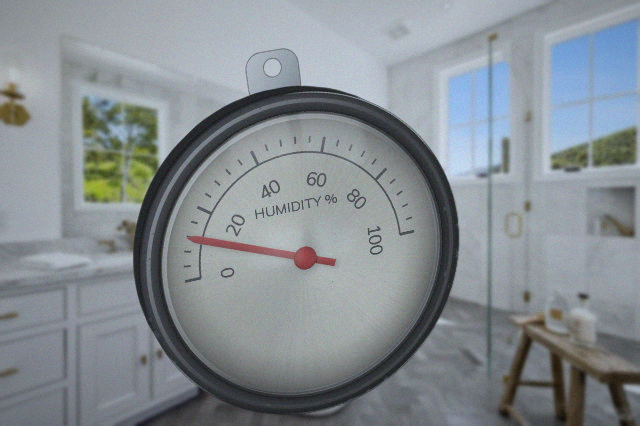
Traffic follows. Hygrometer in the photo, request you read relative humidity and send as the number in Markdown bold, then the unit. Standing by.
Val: **12** %
